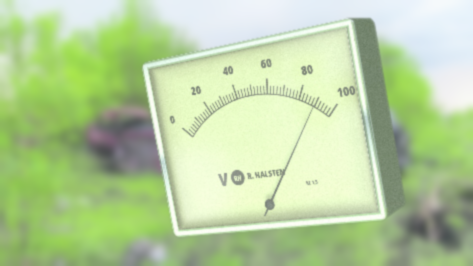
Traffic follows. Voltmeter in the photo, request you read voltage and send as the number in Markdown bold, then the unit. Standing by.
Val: **90** V
